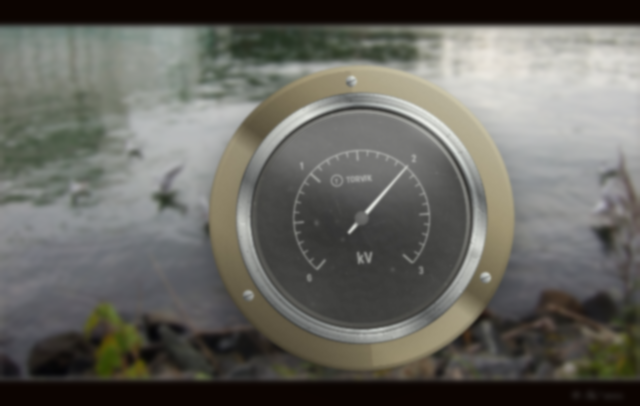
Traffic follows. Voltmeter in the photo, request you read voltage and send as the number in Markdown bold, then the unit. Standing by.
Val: **2** kV
